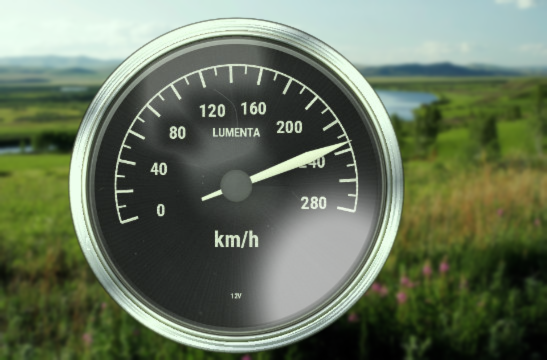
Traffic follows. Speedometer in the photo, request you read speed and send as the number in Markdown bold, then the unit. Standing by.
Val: **235** km/h
